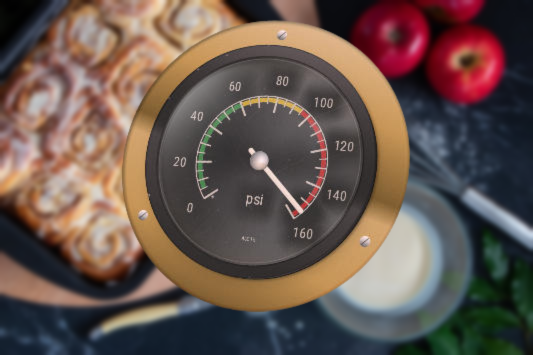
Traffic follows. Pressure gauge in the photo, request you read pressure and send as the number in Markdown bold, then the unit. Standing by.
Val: **155** psi
